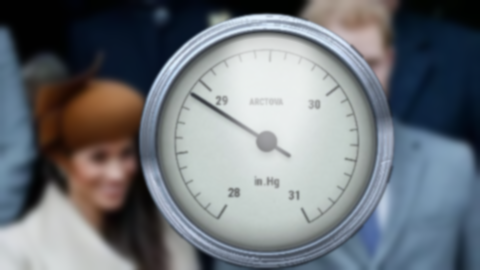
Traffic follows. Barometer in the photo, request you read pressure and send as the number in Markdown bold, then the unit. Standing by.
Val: **28.9** inHg
